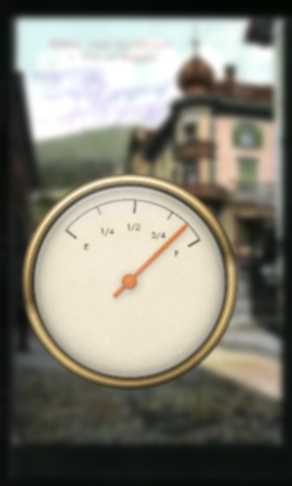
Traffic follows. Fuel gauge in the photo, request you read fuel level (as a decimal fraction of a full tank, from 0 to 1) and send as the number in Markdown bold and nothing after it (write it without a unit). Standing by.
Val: **0.875**
